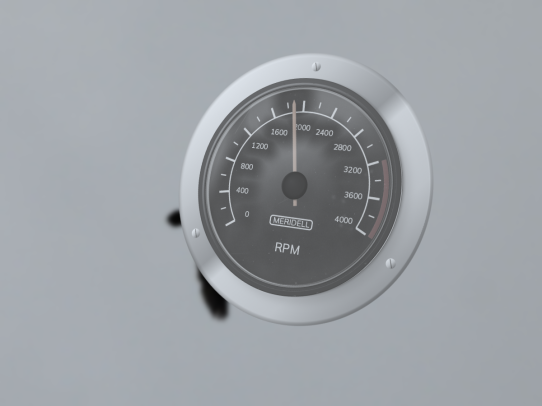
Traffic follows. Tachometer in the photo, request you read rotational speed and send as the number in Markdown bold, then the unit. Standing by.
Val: **1900** rpm
